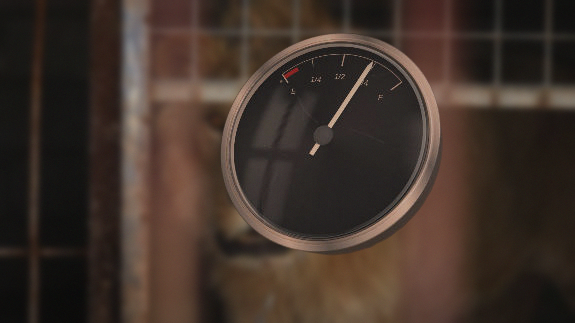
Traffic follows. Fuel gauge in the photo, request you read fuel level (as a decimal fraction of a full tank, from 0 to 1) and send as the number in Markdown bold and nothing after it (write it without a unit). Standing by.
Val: **0.75**
